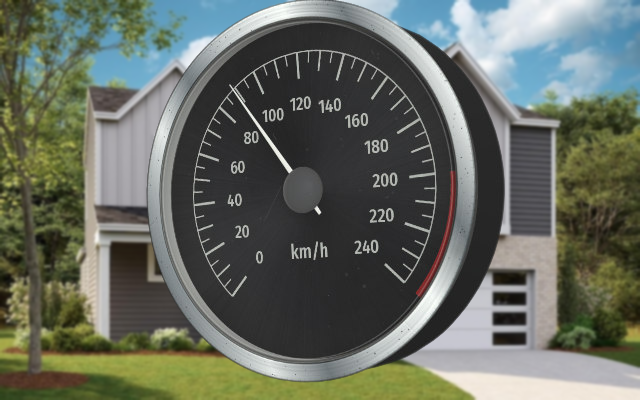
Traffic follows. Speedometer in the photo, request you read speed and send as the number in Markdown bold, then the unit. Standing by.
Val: **90** km/h
